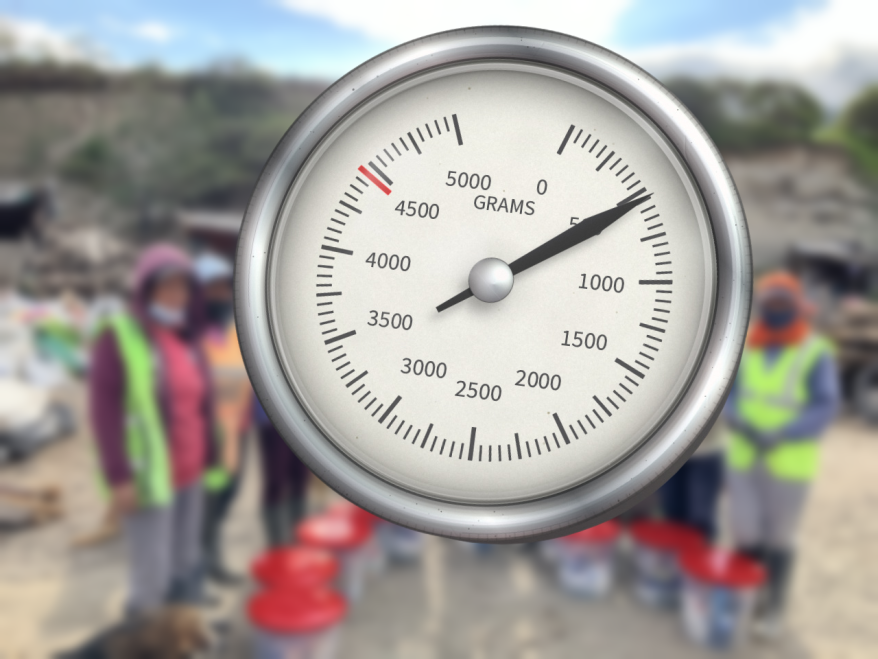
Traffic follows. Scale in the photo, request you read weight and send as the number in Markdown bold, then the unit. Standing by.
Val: **550** g
